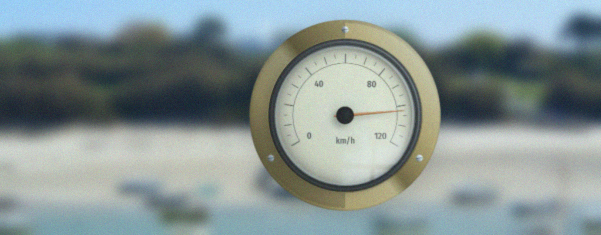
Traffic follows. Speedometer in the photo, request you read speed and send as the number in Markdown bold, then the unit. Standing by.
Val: **102.5** km/h
